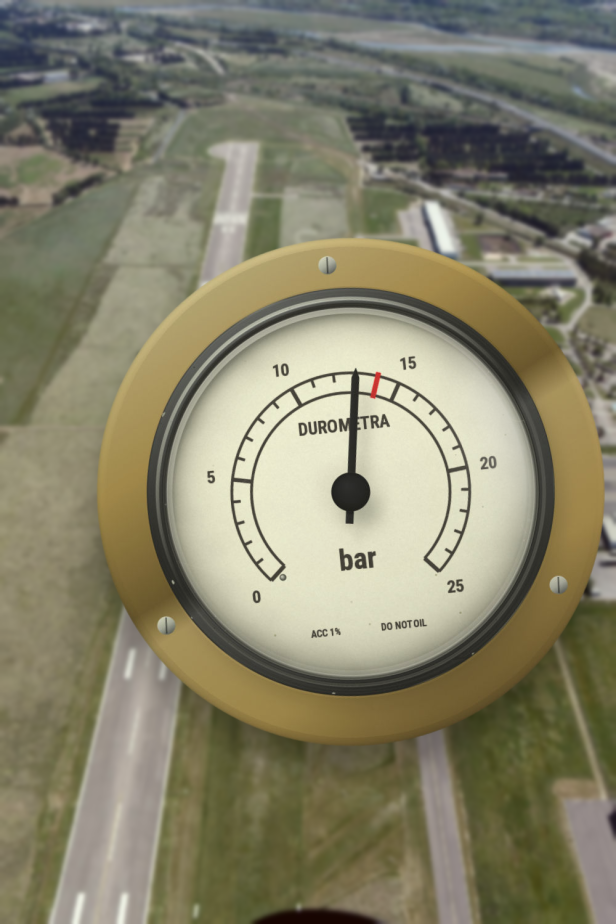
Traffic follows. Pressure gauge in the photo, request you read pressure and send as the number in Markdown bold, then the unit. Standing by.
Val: **13** bar
